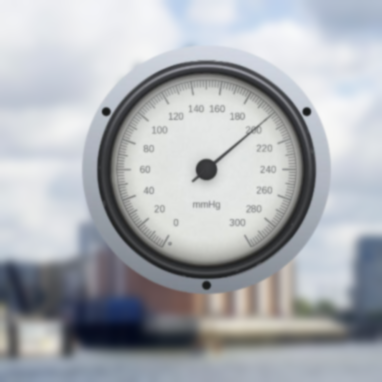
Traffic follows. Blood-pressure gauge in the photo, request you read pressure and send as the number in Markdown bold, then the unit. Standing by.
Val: **200** mmHg
